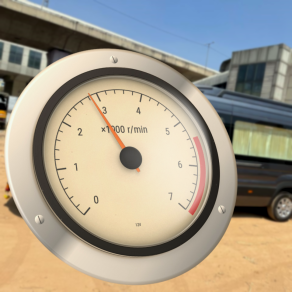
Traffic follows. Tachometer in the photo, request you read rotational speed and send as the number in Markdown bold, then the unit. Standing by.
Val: **2800** rpm
